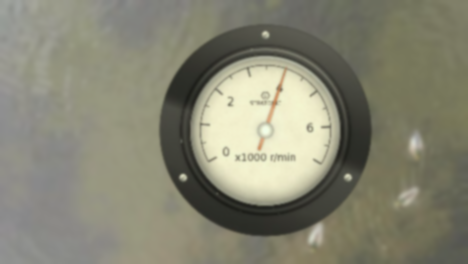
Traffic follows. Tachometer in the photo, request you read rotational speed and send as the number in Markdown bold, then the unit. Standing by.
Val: **4000** rpm
